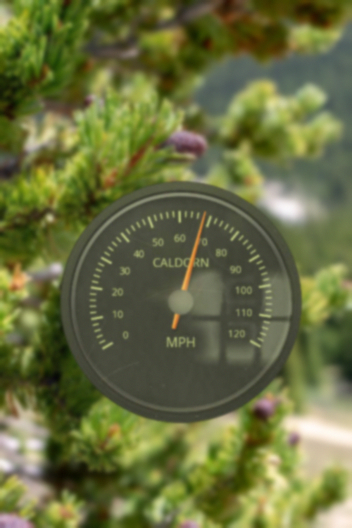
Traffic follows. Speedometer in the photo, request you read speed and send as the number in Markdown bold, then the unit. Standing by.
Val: **68** mph
